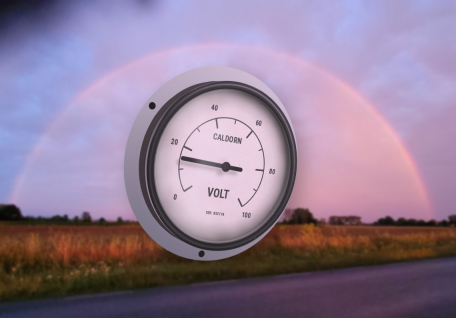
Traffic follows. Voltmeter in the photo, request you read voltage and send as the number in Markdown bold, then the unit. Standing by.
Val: **15** V
